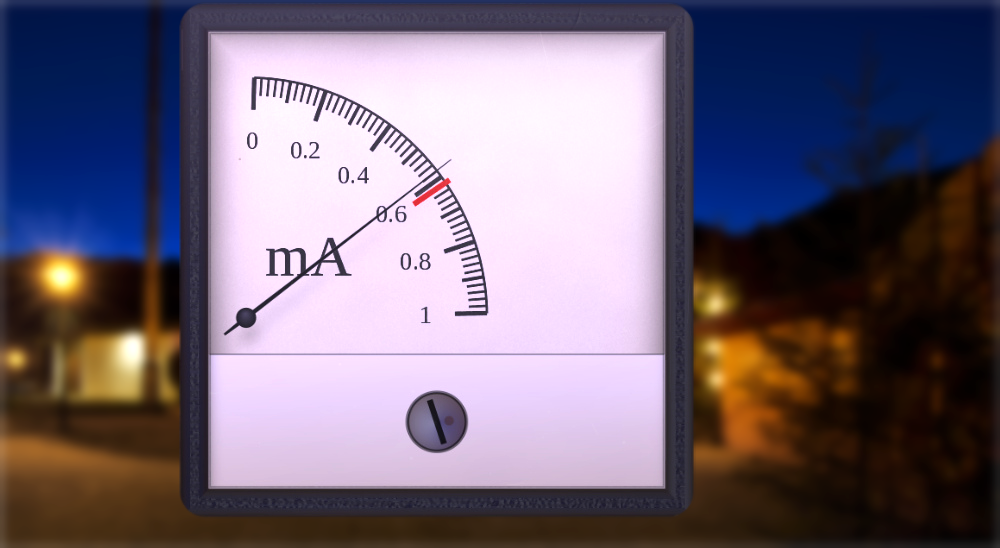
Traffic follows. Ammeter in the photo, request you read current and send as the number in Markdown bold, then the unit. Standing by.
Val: **0.58** mA
